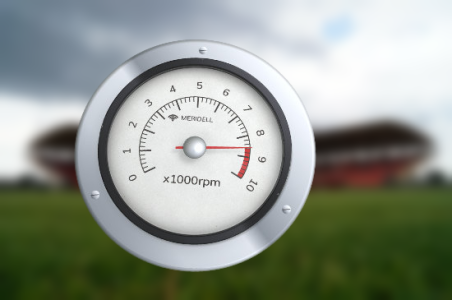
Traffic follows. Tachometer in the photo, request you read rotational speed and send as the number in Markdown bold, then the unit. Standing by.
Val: **8600** rpm
